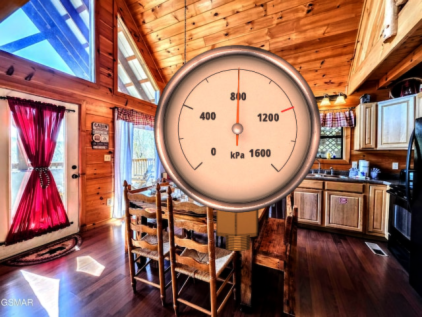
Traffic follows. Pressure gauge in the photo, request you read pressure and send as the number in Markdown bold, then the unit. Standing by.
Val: **800** kPa
